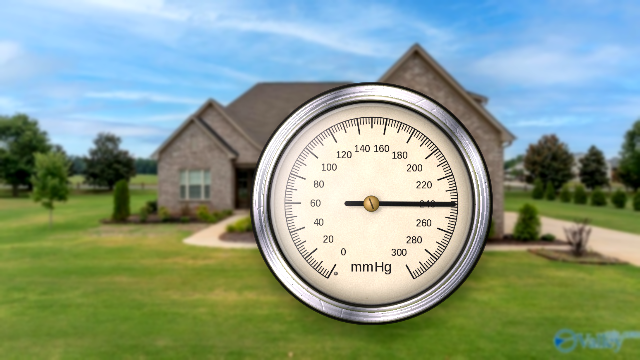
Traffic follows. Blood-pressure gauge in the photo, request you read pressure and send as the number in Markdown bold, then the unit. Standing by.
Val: **240** mmHg
